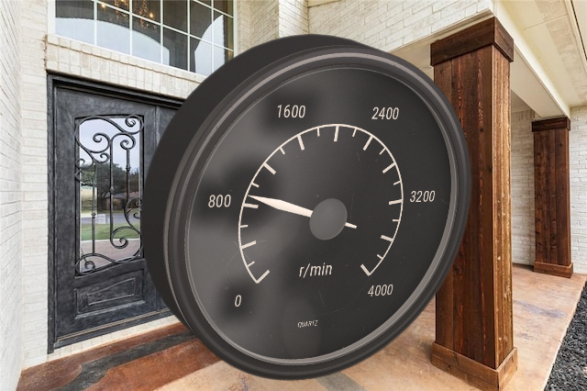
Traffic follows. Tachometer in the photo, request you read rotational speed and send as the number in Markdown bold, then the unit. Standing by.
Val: **900** rpm
